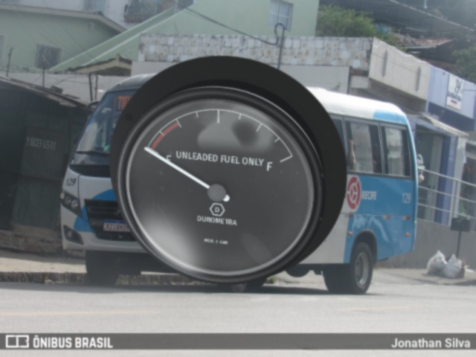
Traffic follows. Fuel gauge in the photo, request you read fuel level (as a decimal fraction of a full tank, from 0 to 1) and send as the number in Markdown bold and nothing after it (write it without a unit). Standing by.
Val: **0**
